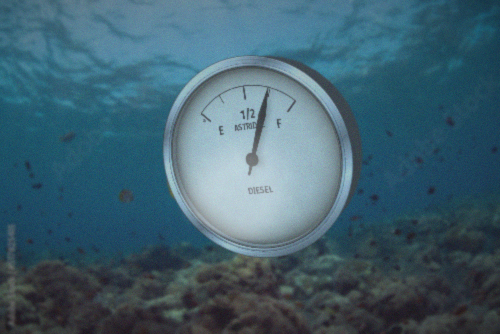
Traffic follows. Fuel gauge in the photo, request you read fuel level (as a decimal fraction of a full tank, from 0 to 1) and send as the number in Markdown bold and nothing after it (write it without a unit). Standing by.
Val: **0.75**
